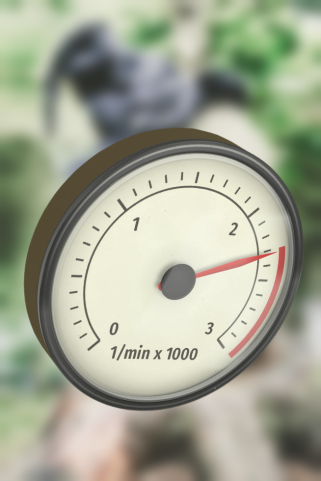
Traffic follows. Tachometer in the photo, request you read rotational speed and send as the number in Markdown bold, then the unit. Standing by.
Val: **2300** rpm
